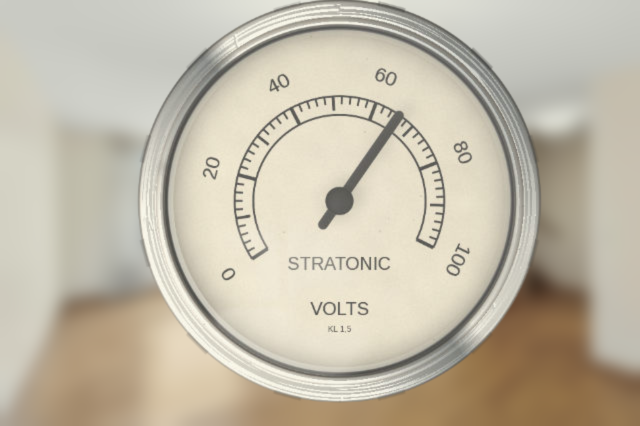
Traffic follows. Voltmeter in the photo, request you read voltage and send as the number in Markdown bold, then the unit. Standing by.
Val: **66** V
